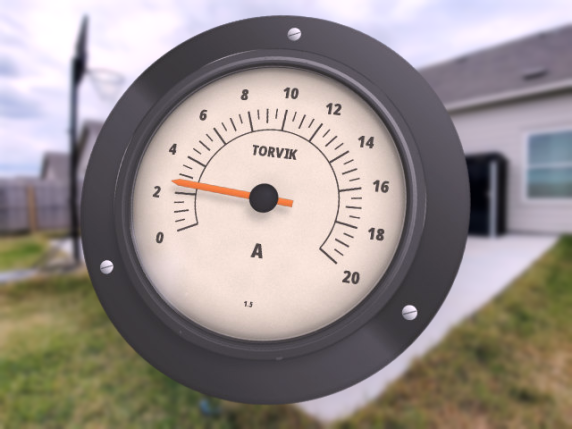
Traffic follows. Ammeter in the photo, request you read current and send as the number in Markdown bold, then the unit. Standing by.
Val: **2.5** A
